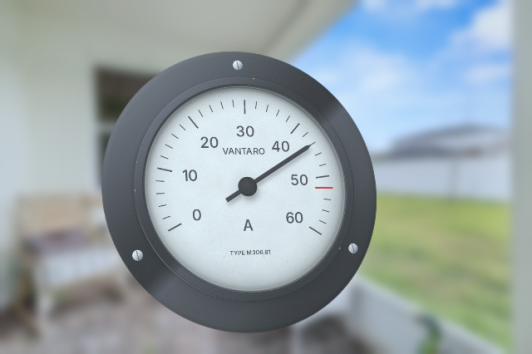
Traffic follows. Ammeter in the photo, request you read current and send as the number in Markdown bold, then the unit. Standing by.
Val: **44** A
